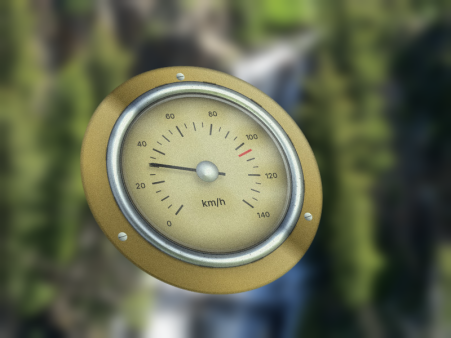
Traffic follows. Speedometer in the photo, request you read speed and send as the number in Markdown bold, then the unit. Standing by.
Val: **30** km/h
